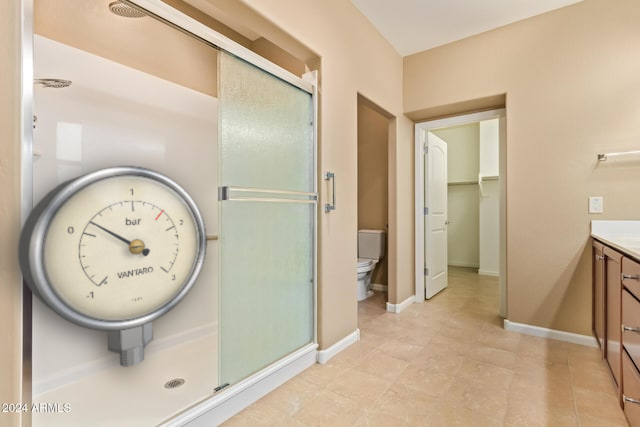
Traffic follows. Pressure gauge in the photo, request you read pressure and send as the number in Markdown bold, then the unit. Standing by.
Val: **0.2** bar
